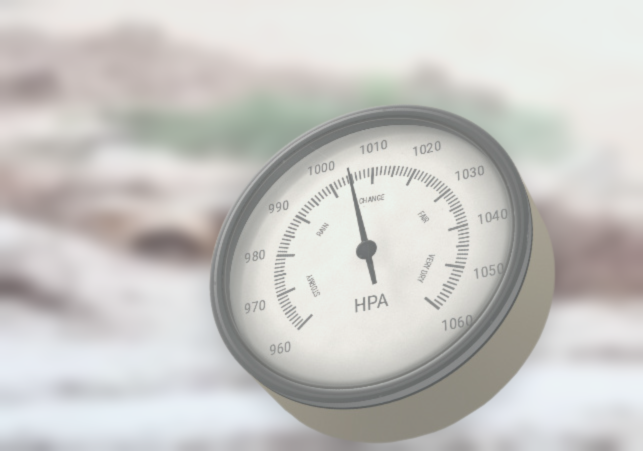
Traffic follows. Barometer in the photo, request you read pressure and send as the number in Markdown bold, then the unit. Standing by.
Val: **1005** hPa
